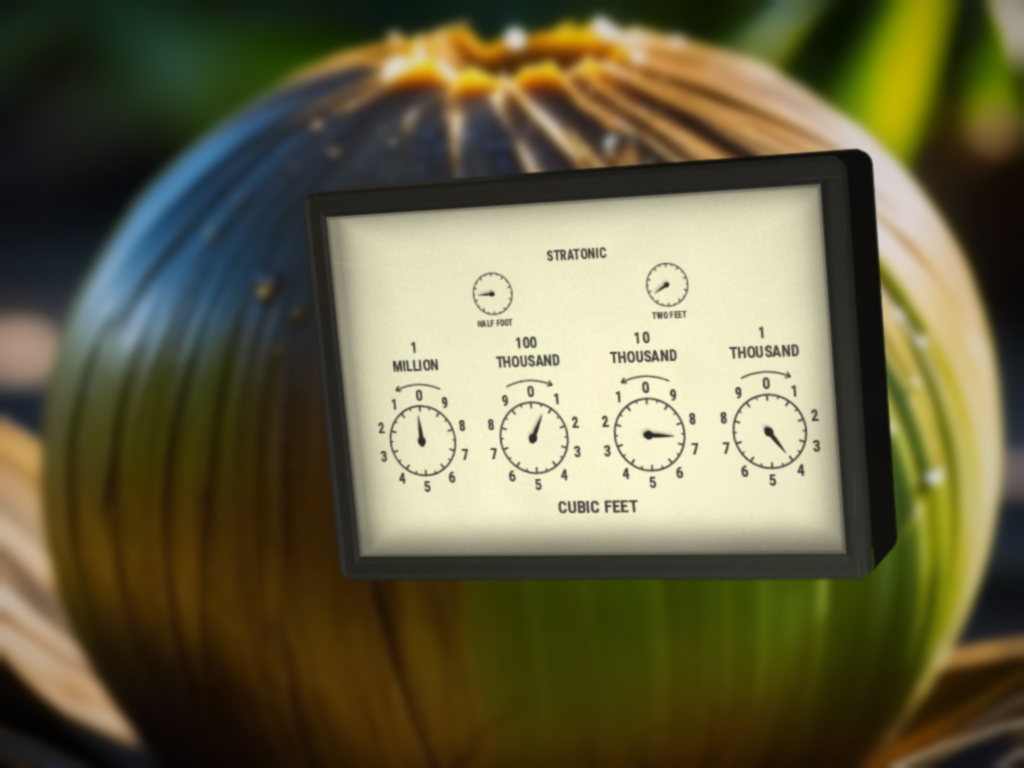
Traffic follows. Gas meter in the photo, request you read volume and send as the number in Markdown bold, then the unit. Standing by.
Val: **7400** ft³
